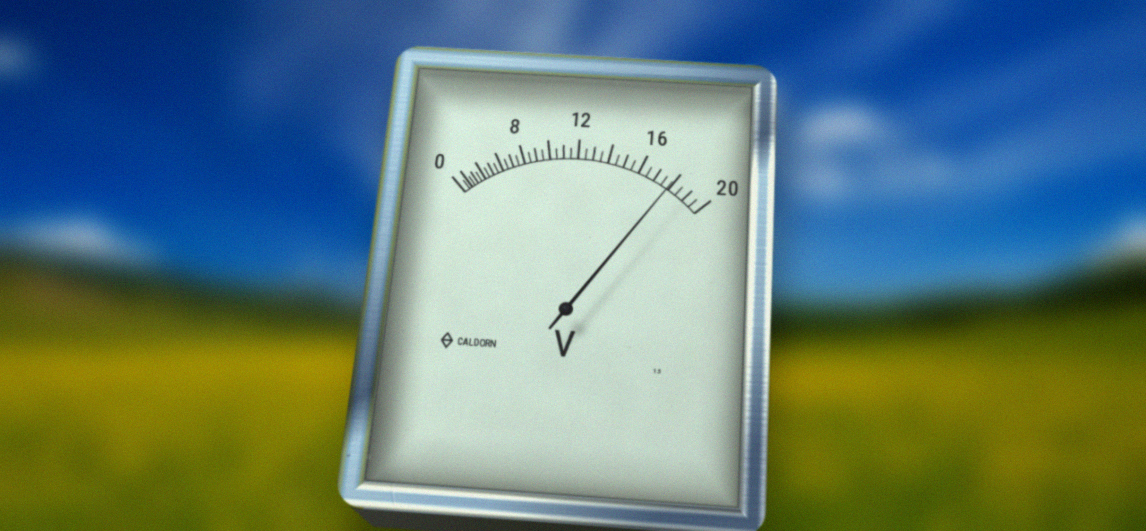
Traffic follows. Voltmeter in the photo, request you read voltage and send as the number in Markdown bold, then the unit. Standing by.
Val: **18** V
